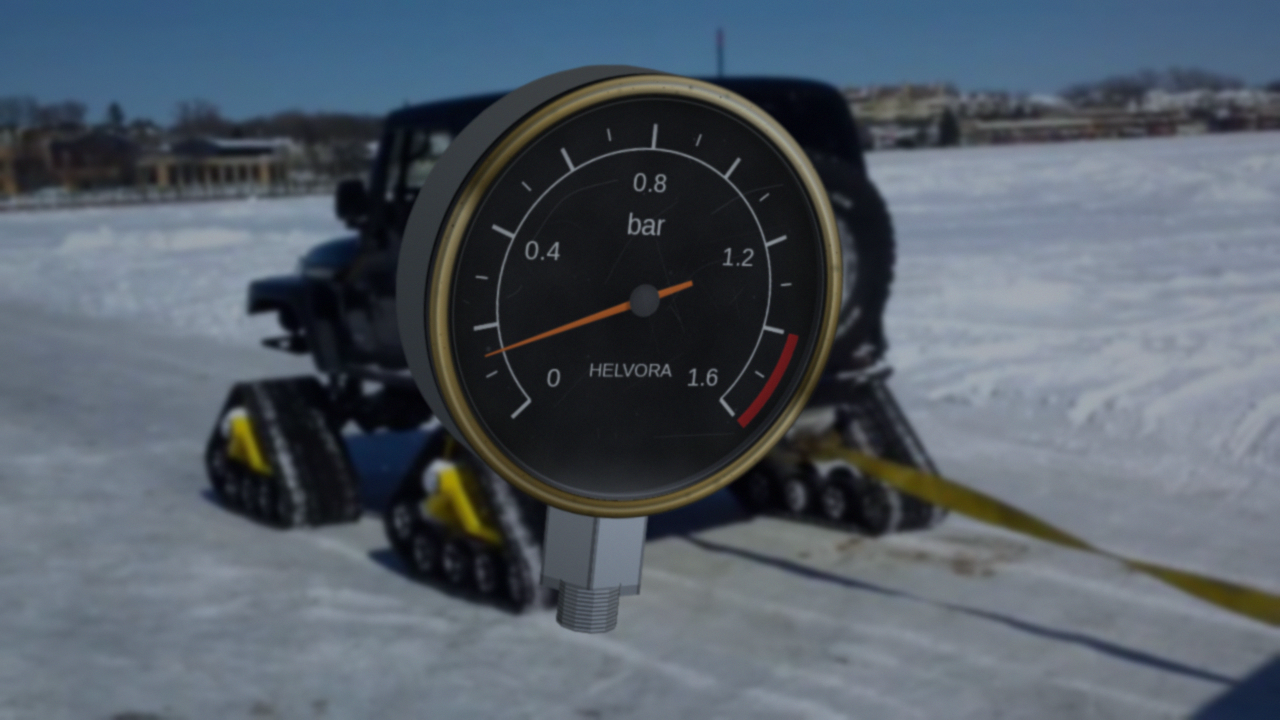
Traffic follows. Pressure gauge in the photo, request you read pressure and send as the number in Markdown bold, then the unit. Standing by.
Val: **0.15** bar
